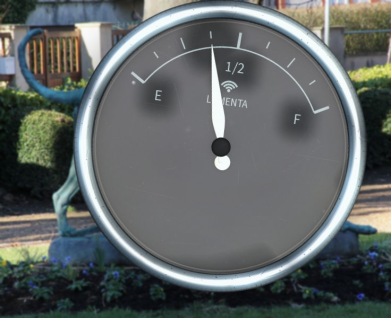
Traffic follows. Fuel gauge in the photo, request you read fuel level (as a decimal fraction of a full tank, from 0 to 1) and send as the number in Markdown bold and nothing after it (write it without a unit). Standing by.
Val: **0.375**
